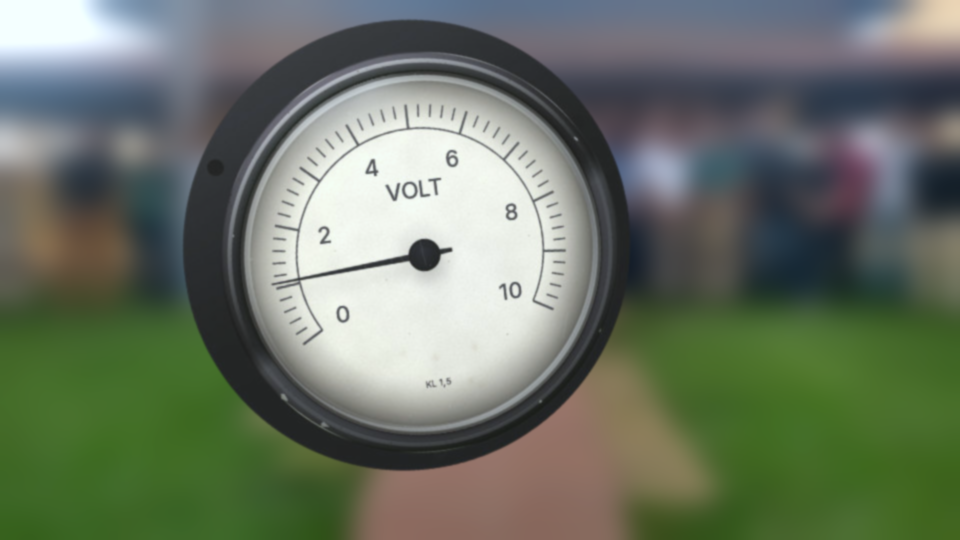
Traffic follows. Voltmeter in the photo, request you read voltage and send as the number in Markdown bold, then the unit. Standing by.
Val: **1.1** V
